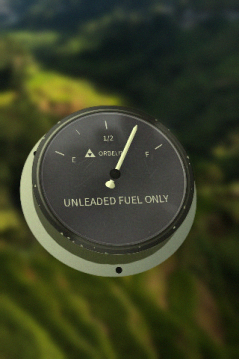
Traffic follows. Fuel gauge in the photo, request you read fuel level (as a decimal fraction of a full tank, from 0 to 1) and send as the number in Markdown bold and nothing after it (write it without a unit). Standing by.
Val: **0.75**
